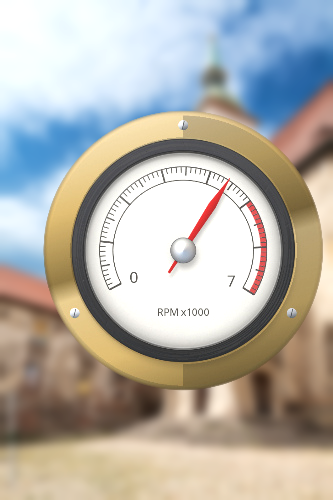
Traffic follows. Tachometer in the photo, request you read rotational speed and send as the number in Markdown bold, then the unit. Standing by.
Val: **4400** rpm
